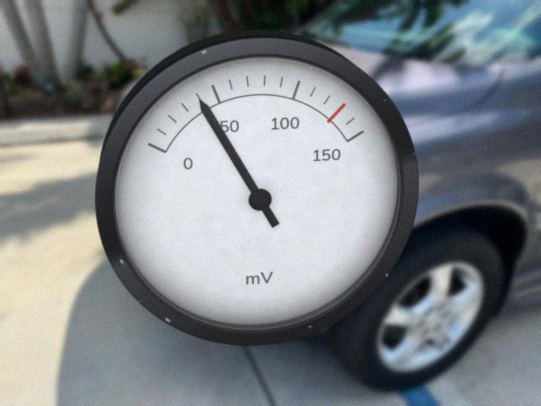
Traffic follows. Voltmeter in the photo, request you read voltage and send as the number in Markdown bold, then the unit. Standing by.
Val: **40** mV
